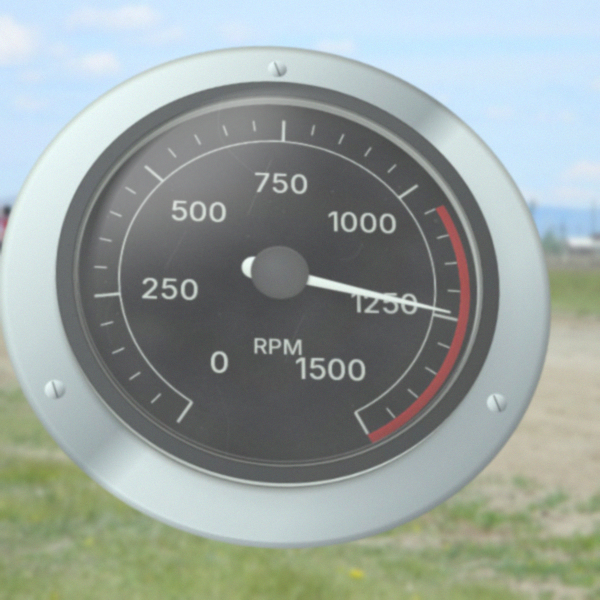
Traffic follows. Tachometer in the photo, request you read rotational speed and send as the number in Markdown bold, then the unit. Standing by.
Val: **1250** rpm
